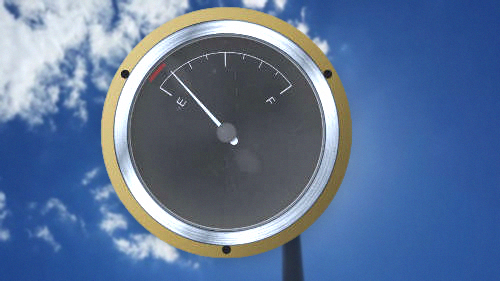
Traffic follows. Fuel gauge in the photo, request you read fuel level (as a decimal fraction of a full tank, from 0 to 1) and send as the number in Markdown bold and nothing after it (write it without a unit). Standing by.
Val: **0.125**
